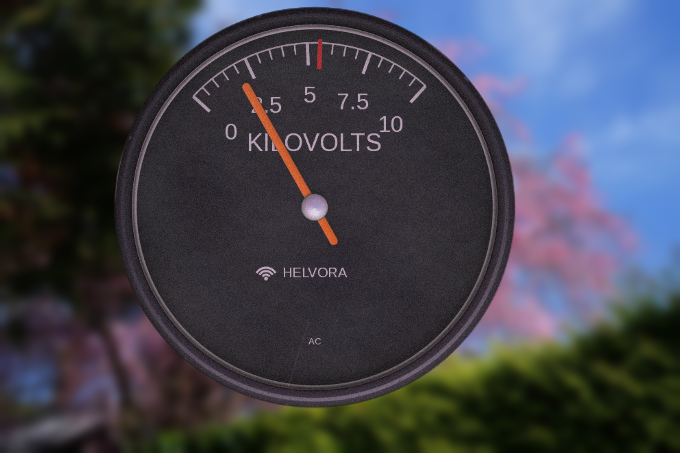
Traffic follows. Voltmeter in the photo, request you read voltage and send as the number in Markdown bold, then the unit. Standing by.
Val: **2** kV
